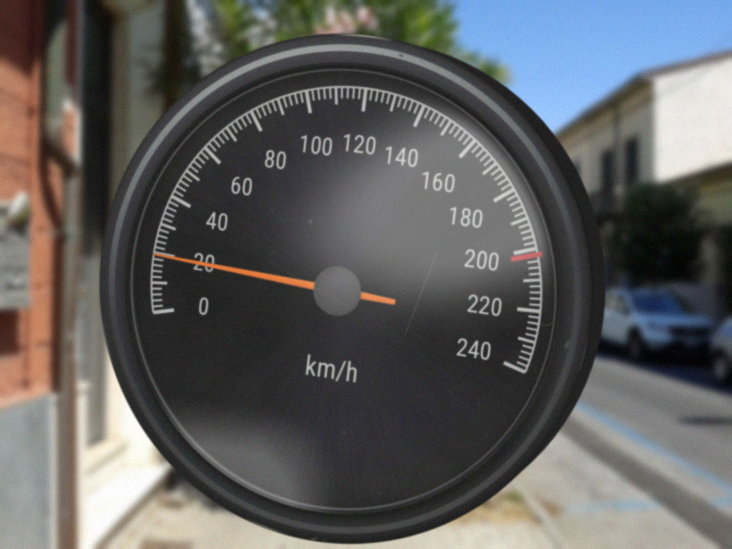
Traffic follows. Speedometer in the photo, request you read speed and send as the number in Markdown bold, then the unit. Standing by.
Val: **20** km/h
